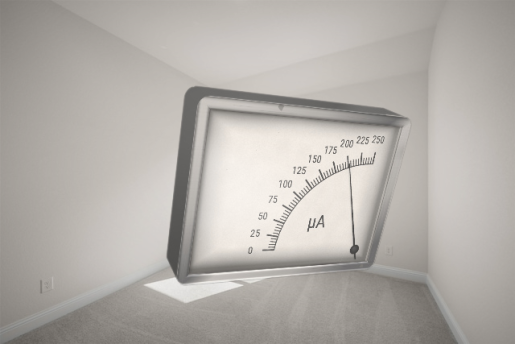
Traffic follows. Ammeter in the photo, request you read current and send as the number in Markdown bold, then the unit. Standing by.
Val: **200** µA
